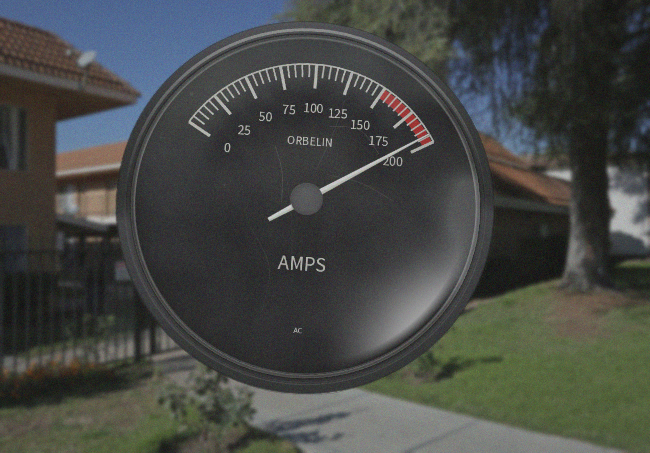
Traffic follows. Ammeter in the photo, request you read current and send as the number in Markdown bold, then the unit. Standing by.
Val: **195** A
